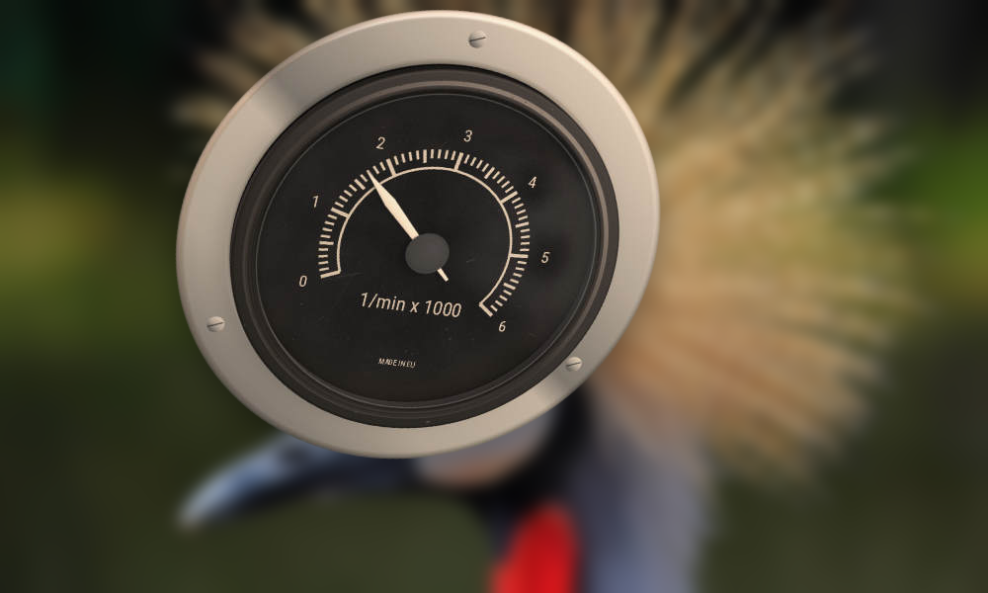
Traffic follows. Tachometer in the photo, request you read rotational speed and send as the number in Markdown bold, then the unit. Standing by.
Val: **1700** rpm
